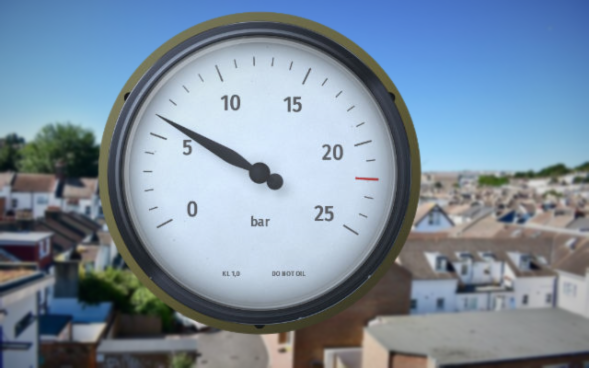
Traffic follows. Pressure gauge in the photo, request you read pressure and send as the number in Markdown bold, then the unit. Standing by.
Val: **6** bar
